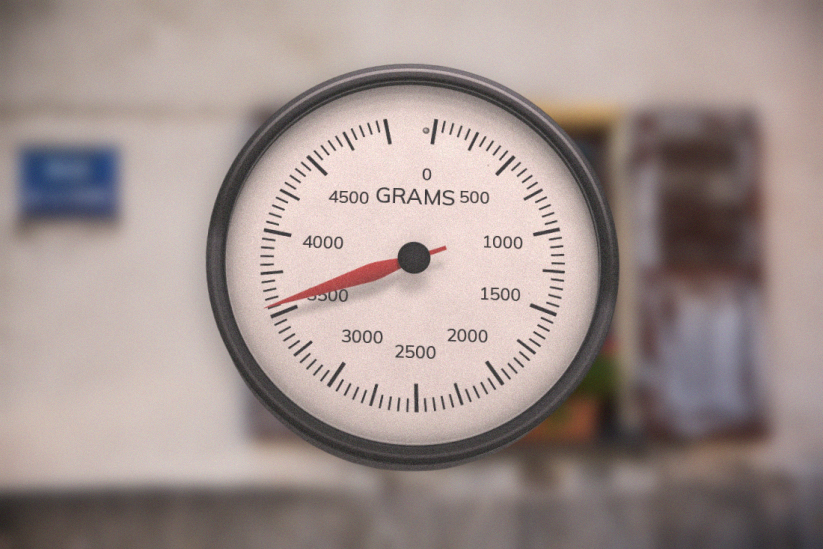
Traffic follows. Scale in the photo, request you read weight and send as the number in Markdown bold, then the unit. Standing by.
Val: **3550** g
